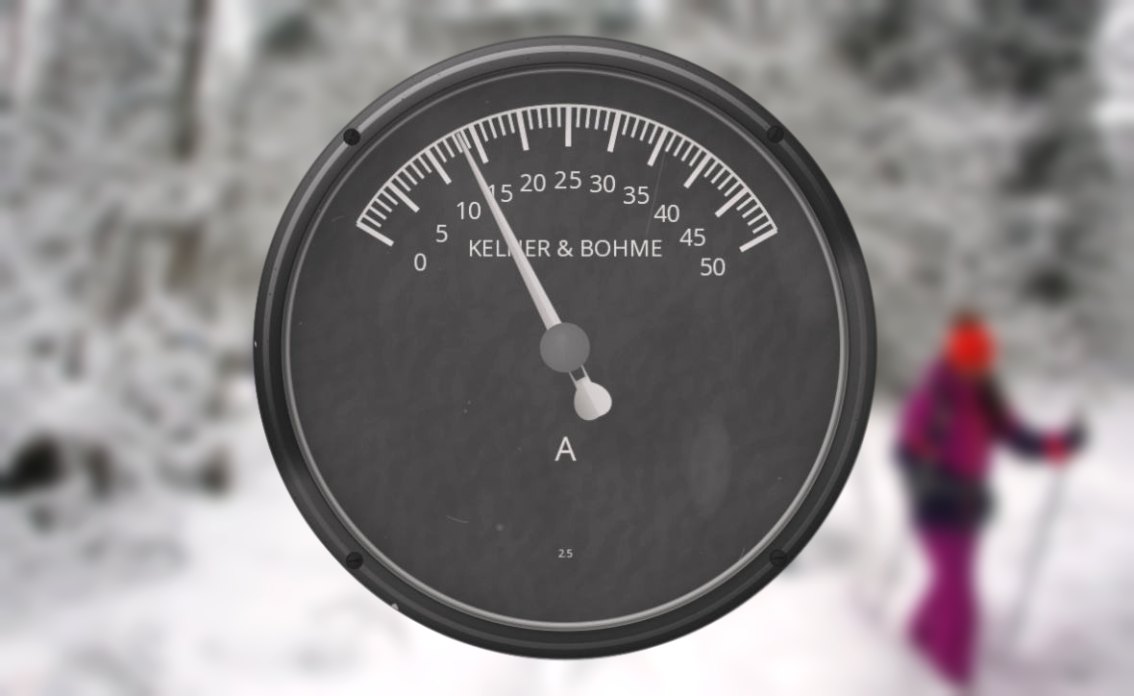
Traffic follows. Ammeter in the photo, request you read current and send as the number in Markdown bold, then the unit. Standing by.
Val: **13.5** A
